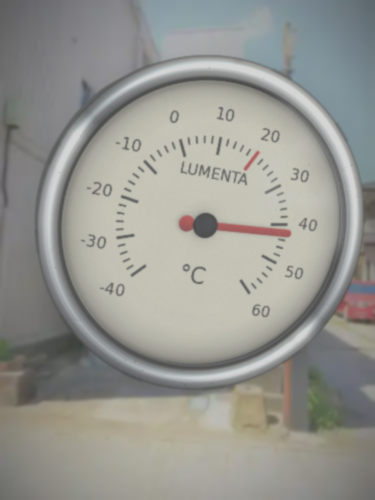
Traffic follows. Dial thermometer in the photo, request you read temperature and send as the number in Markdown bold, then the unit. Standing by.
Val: **42** °C
